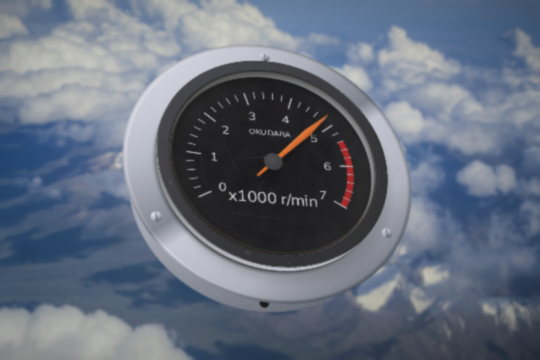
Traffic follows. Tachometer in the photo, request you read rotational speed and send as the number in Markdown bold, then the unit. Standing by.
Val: **4800** rpm
